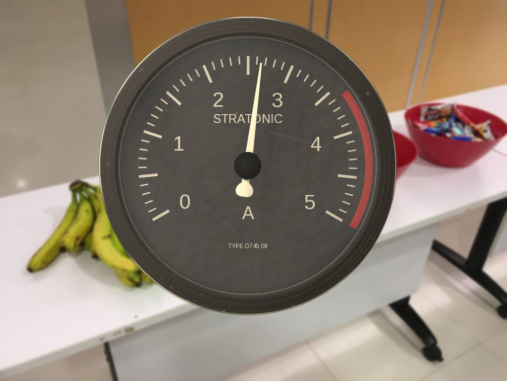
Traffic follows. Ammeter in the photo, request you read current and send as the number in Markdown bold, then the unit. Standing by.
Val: **2.65** A
